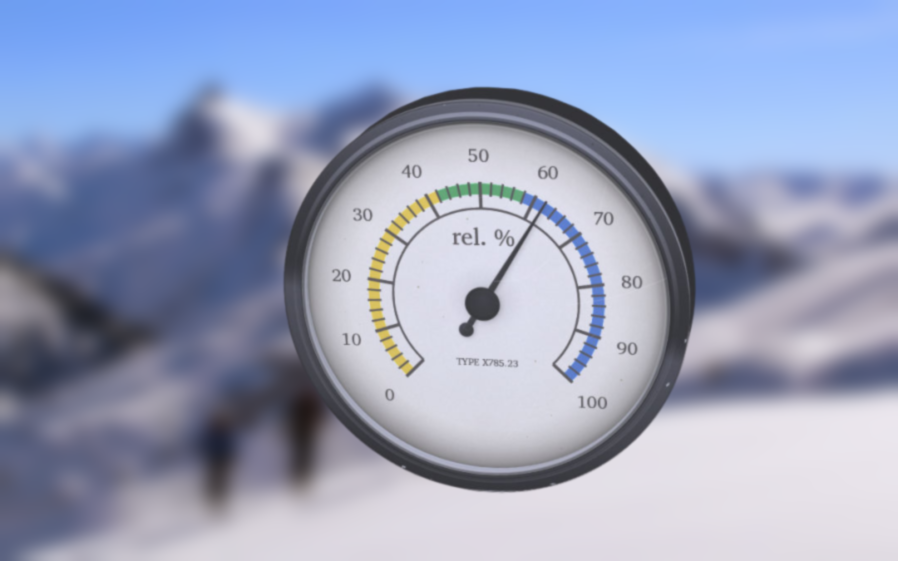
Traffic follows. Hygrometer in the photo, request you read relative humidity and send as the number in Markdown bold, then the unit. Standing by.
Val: **62** %
